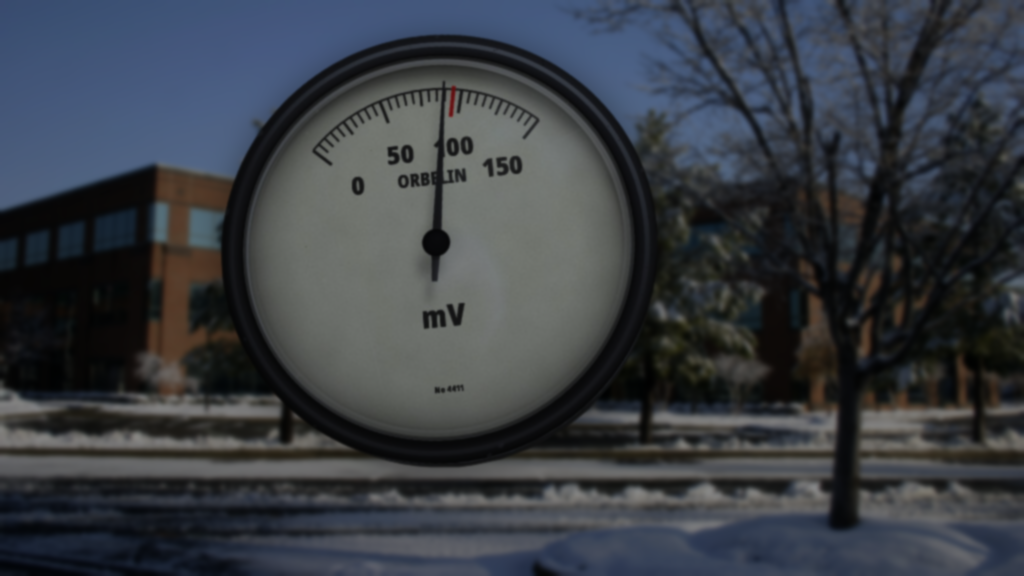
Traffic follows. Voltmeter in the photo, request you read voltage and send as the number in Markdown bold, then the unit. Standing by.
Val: **90** mV
